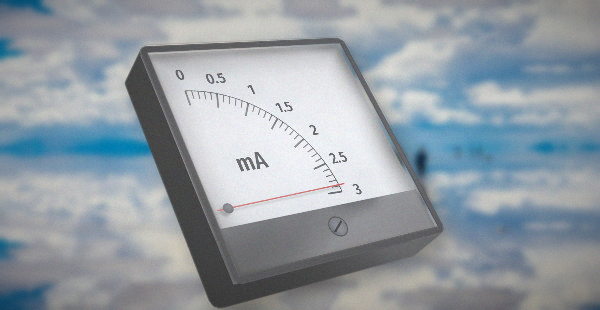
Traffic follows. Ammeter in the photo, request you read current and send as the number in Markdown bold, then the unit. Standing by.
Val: **2.9** mA
